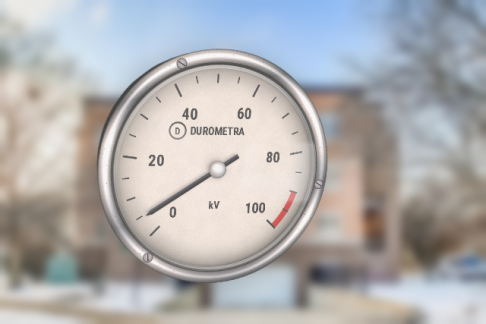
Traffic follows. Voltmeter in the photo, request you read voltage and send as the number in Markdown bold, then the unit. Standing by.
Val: **5** kV
